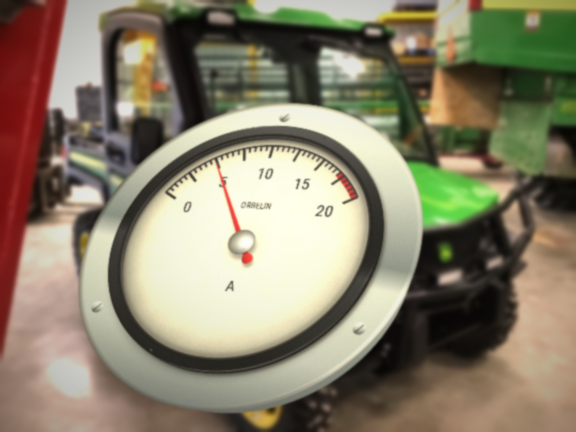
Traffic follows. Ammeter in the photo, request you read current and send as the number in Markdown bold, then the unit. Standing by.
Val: **5** A
